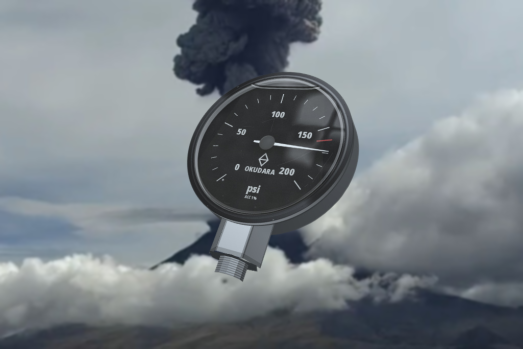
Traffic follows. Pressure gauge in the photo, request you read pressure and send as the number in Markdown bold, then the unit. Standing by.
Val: **170** psi
